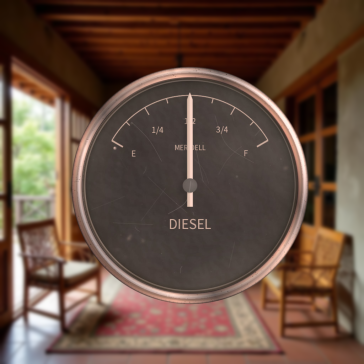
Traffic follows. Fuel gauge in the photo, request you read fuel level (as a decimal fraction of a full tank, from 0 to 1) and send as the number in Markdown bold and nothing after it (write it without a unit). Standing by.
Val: **0.5**
